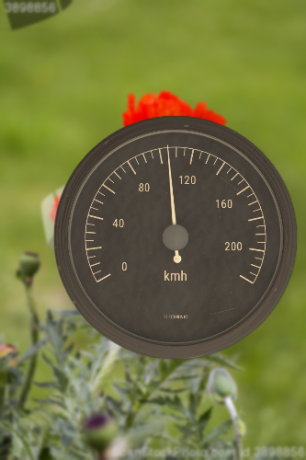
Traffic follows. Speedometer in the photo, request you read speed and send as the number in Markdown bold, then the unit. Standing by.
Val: **105** km/h
